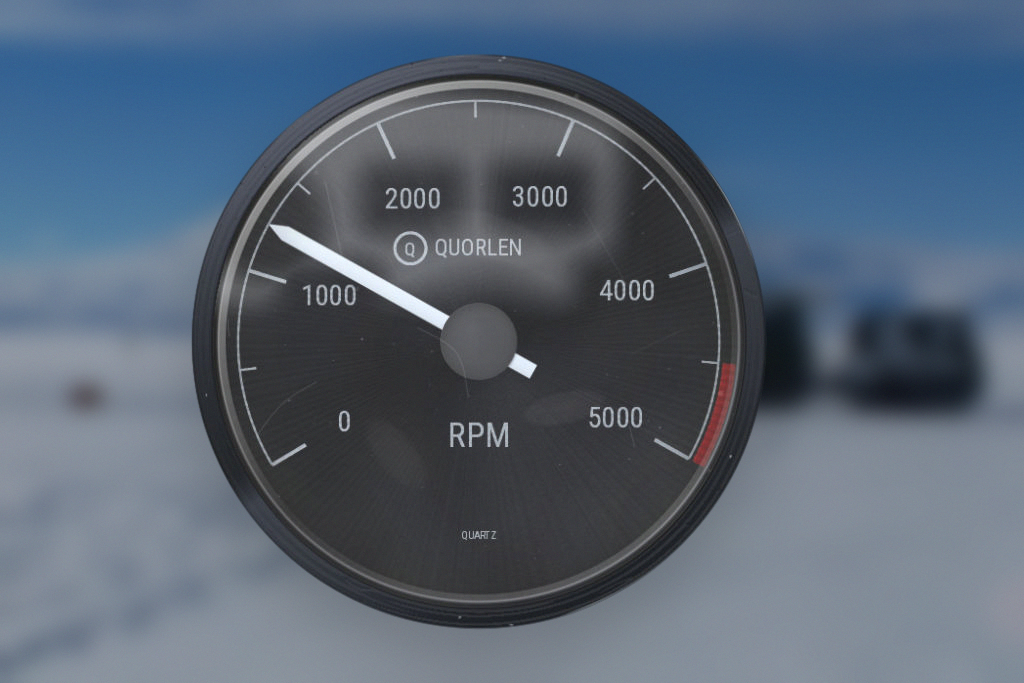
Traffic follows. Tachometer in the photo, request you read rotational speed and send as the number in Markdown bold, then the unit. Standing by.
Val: **1250** rpm
